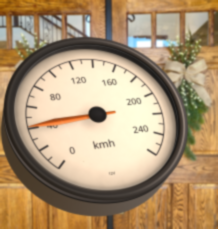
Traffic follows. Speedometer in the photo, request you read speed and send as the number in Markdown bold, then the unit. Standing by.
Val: **40** km/h
